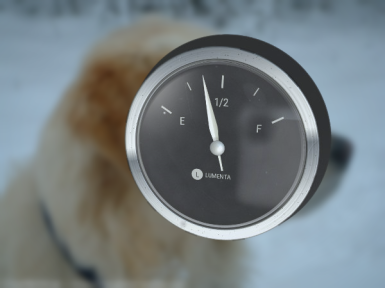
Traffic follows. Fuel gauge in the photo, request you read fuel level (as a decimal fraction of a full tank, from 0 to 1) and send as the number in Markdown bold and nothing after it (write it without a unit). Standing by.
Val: **0.375**
